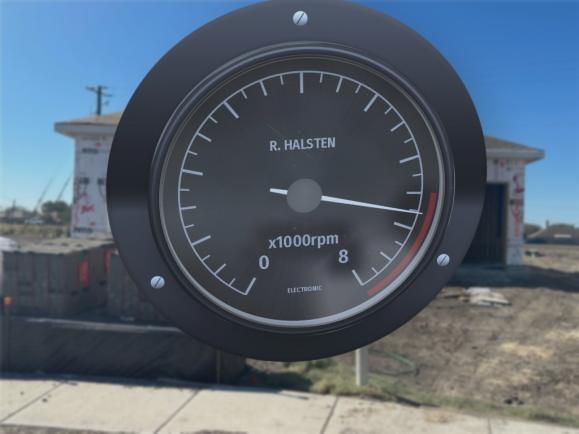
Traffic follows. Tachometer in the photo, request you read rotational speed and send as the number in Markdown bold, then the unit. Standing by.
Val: **6750** rpm
